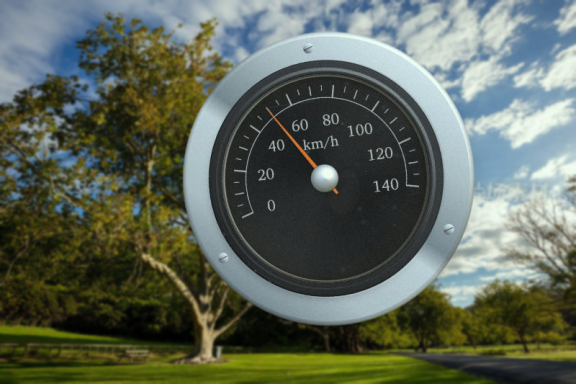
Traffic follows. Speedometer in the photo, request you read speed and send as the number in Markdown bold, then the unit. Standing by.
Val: **50** km/h
